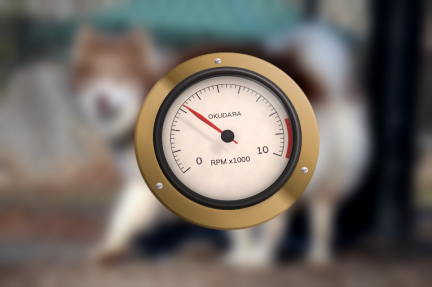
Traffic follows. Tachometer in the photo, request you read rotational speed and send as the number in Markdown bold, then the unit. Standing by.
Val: **3200** rpm
